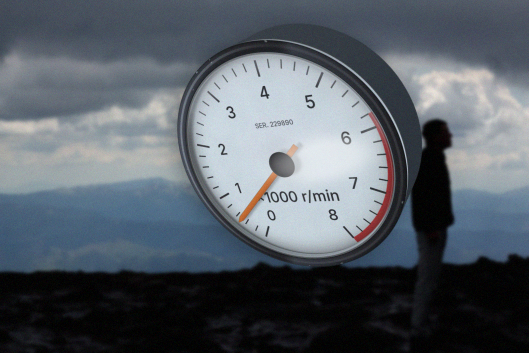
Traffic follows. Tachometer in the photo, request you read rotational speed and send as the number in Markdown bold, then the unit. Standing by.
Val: **500** rpm
